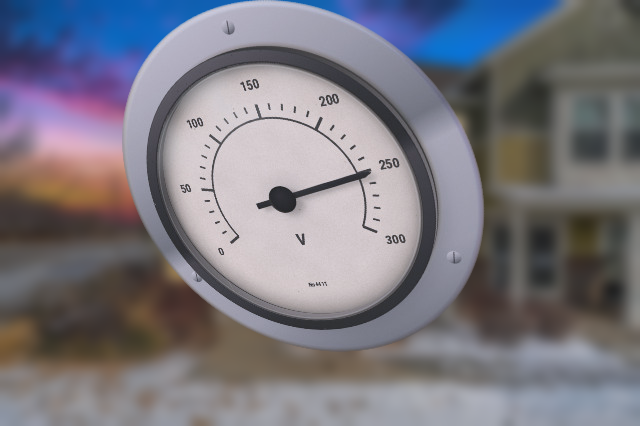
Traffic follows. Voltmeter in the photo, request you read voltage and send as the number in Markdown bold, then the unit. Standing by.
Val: **250** V
